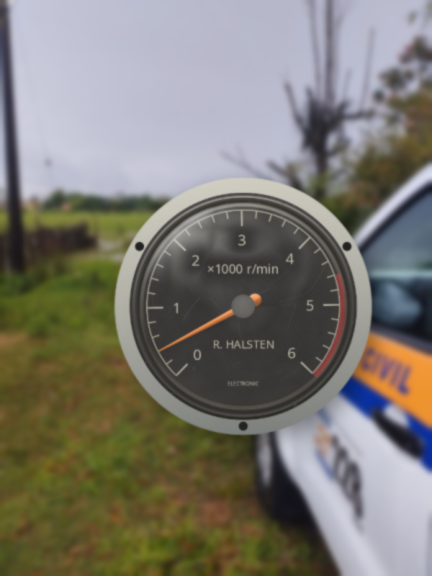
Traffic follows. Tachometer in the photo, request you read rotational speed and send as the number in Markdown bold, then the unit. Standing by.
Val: **400** rpm
